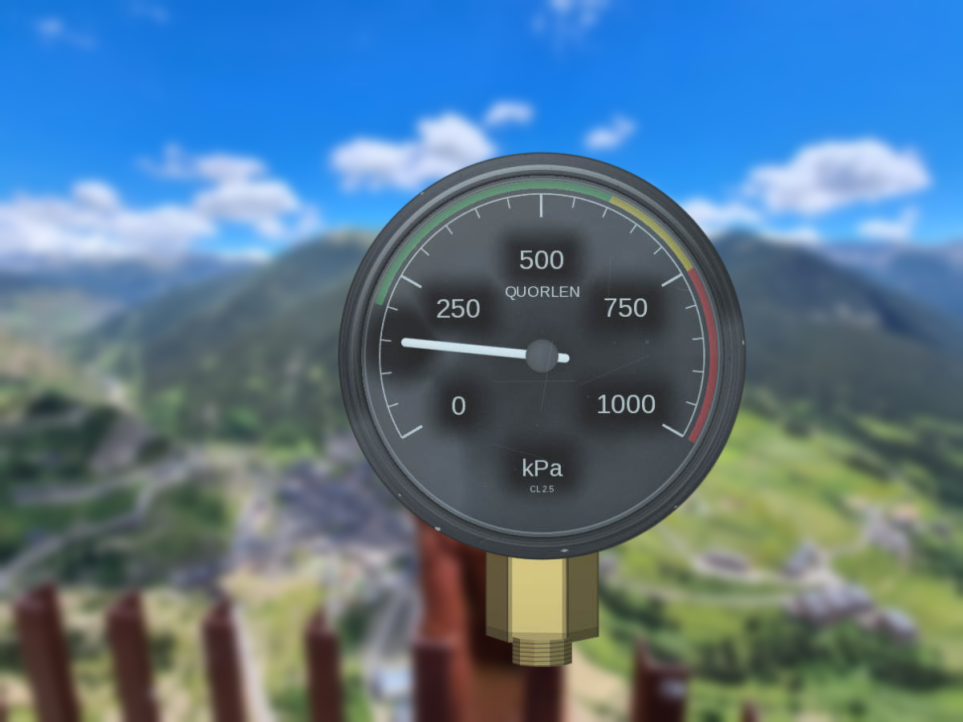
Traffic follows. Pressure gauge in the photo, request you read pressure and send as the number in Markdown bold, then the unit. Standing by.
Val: **150** kPa
